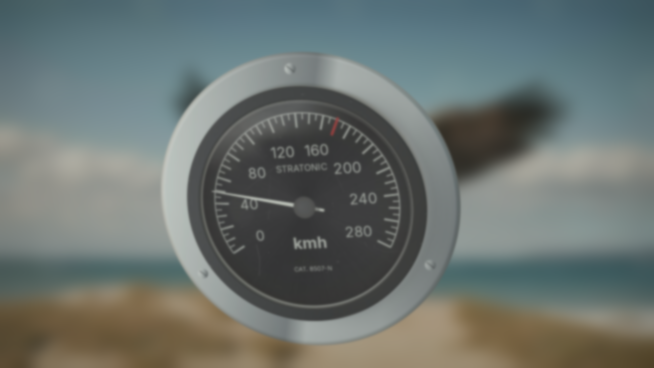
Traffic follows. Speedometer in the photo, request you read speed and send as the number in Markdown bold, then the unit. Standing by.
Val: **50** km/h
